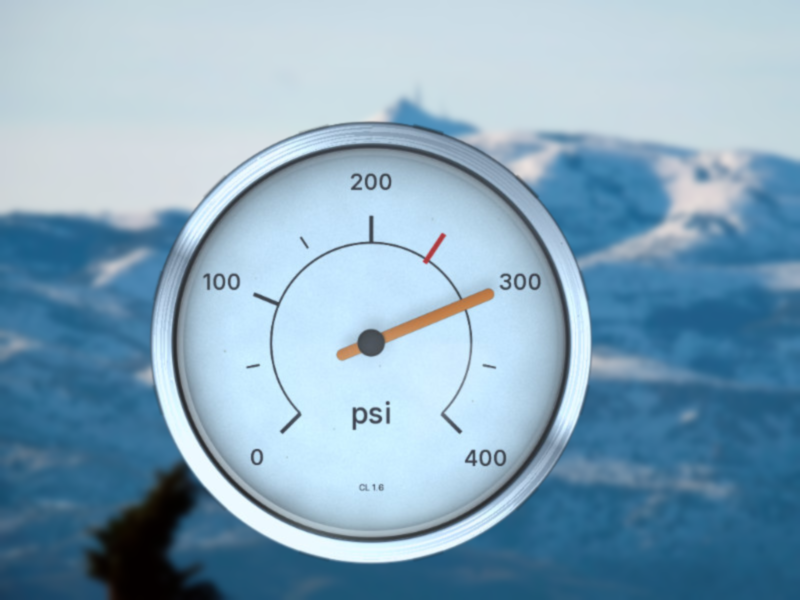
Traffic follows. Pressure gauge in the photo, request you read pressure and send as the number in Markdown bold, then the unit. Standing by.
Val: **300** psi
